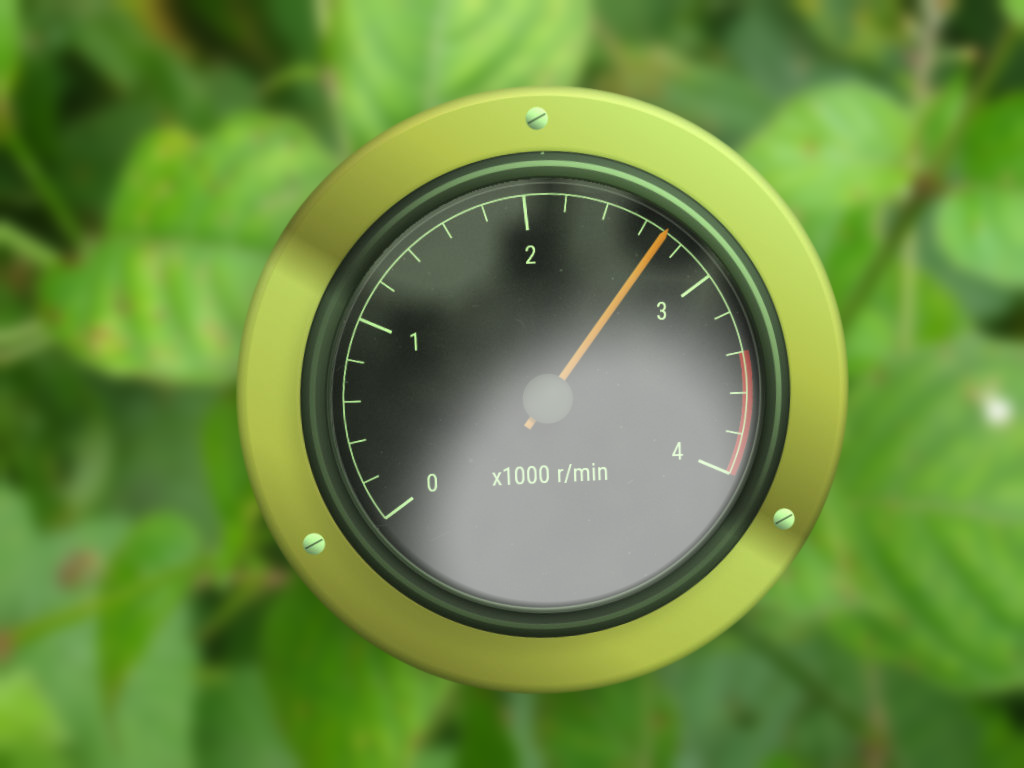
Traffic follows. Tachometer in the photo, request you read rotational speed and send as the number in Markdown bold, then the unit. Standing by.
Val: **2700** rpm
